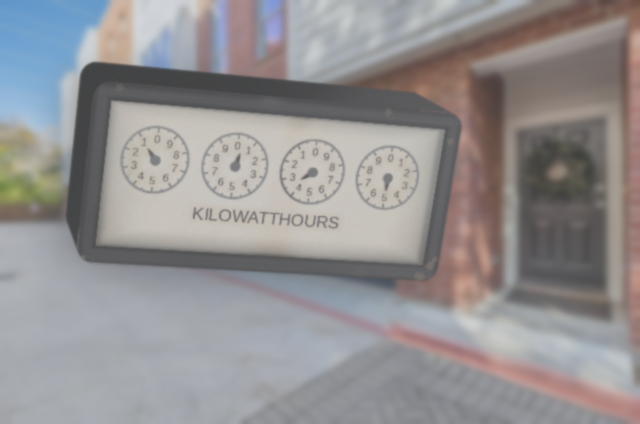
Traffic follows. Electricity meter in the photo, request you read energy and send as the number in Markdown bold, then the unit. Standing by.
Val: **1035** kWh
